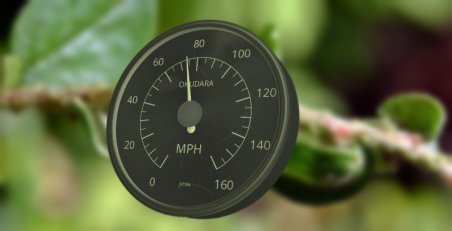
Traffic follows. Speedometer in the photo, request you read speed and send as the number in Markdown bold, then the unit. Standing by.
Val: **75** mph
